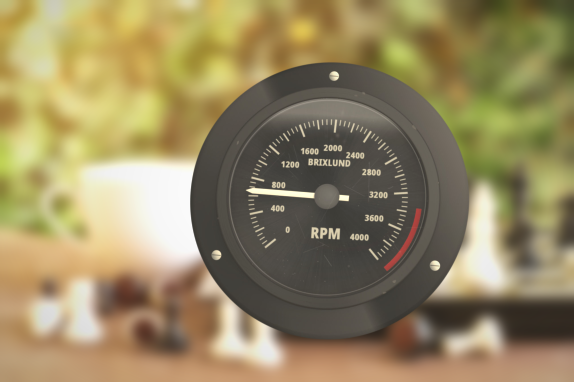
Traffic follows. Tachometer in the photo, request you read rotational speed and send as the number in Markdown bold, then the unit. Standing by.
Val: **650** rpm
